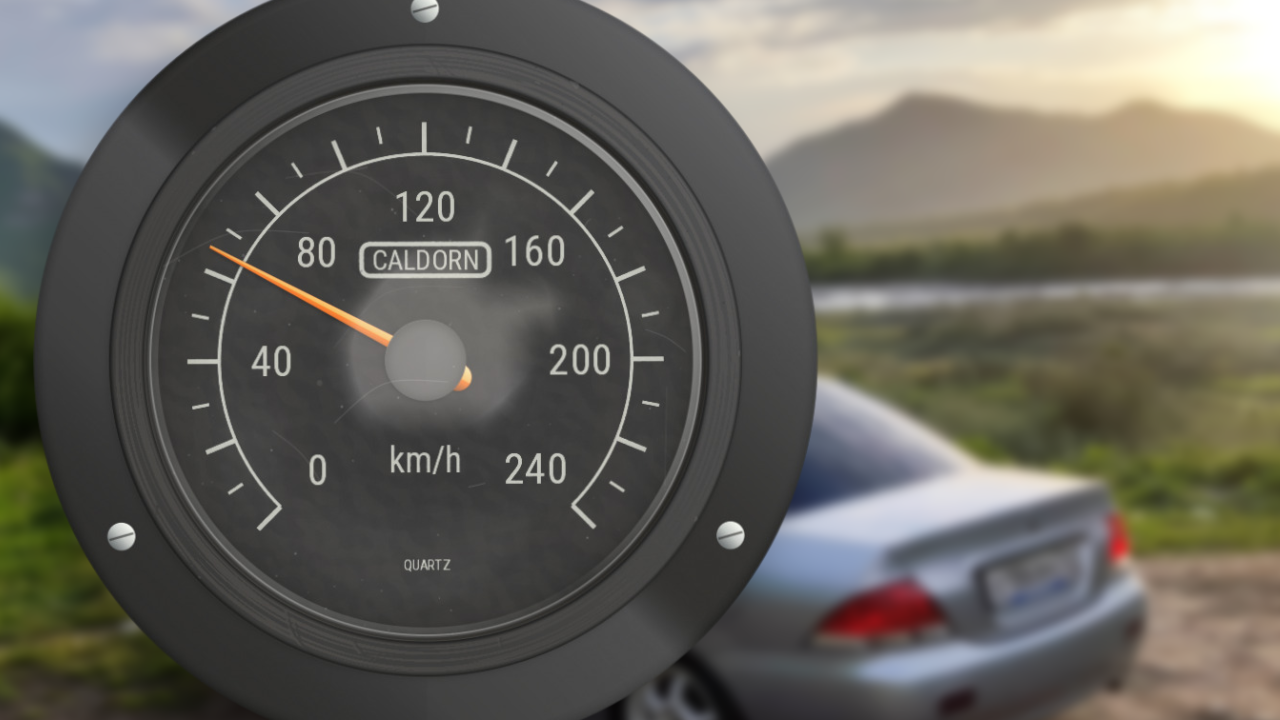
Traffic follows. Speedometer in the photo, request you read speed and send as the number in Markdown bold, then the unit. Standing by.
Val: **65** km/h
